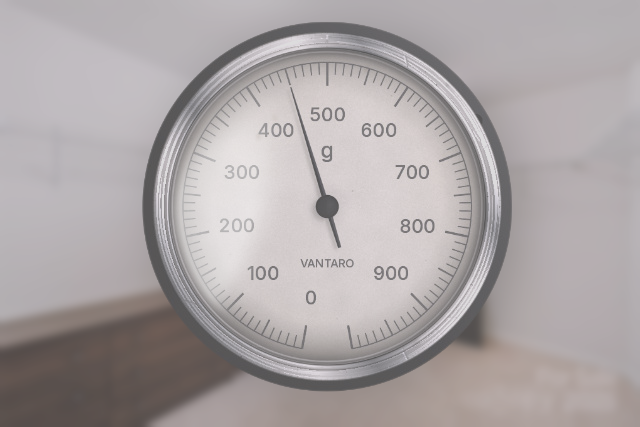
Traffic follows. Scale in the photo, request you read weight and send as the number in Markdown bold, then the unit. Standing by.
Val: **450** g
